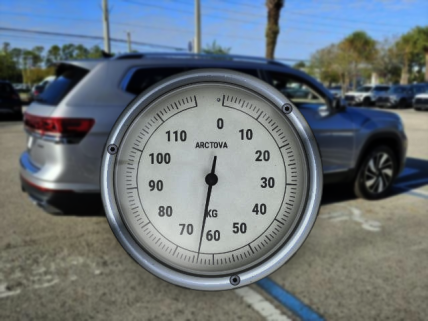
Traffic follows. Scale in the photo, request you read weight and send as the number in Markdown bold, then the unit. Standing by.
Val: **64** kg
